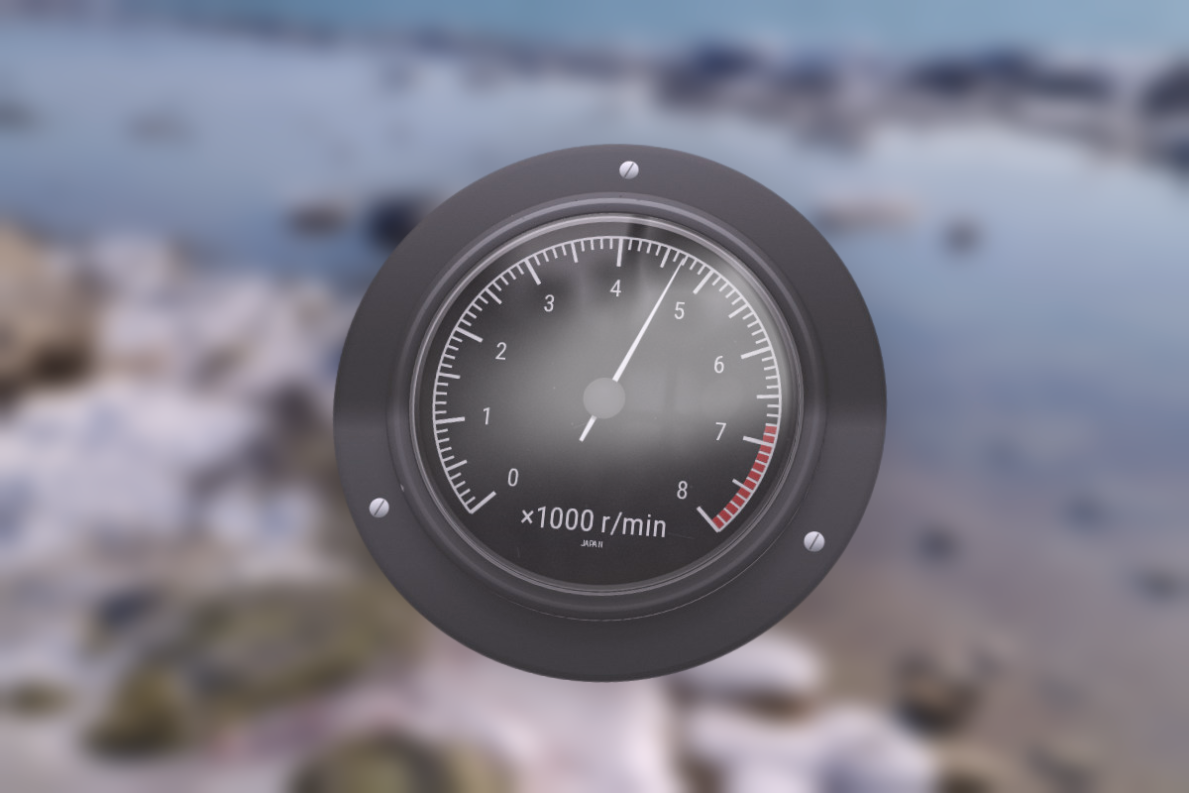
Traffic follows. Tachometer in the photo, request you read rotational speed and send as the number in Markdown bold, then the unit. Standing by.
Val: **4700** rpm
